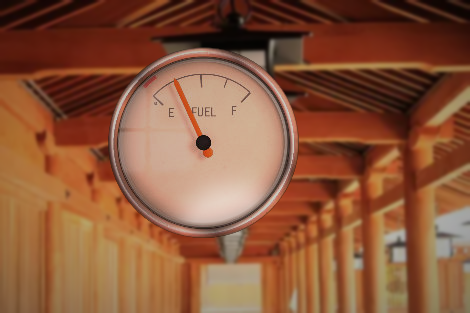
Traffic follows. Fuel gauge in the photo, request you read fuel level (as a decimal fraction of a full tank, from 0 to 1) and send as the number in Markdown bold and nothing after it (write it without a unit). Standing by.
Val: **0.25**
